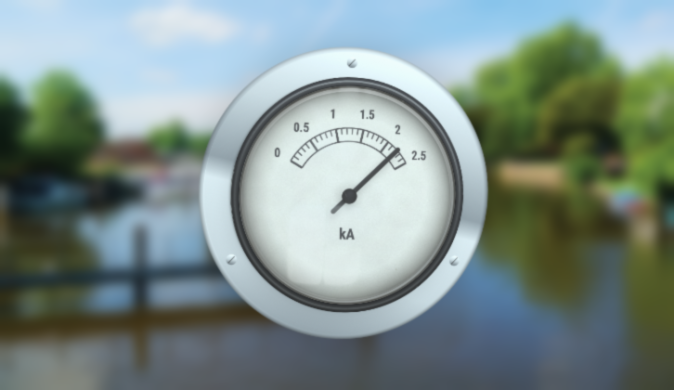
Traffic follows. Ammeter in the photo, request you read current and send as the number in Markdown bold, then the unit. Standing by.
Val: **2.2** kA
